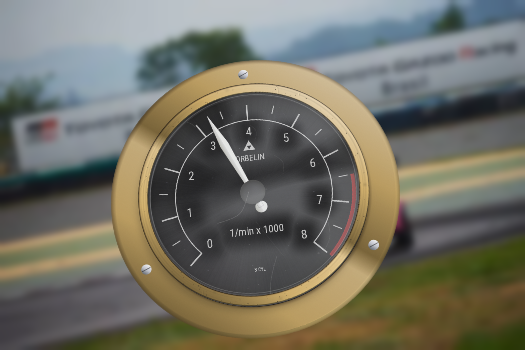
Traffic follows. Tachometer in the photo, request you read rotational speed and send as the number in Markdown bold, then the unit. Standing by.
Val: **3250** rpm
